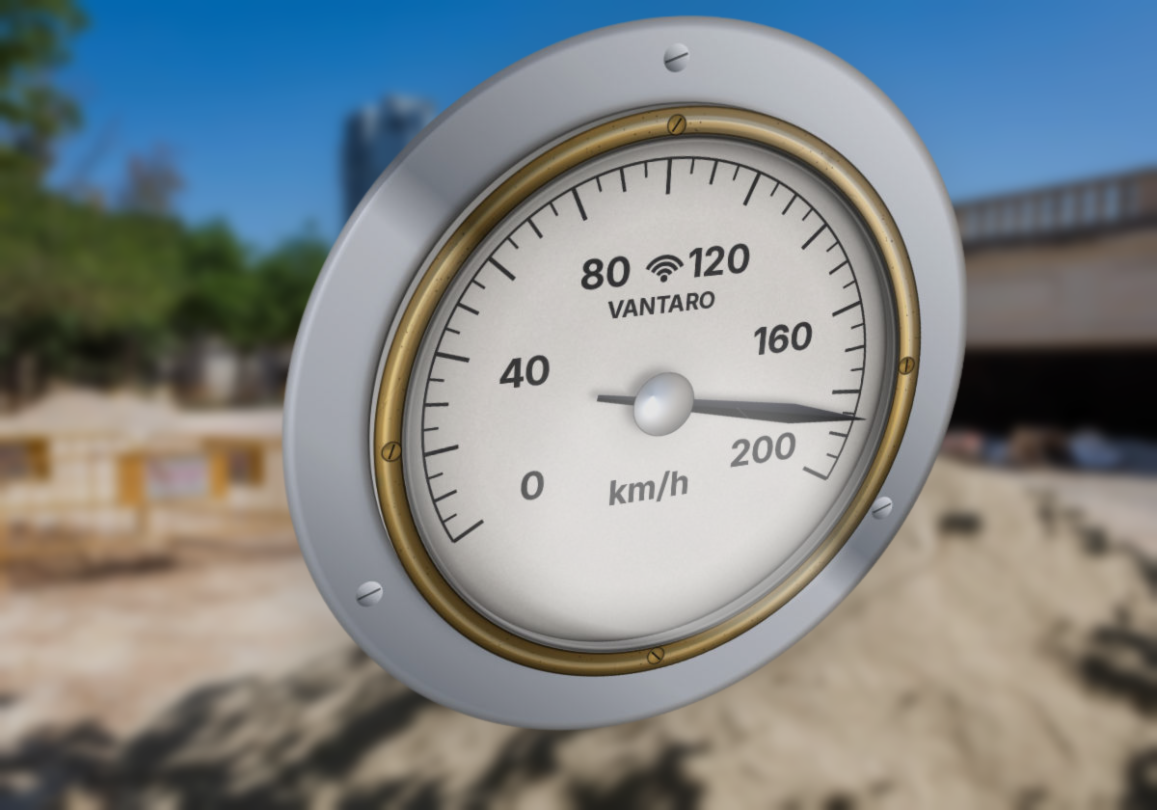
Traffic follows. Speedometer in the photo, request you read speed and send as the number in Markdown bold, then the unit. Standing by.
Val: **185** km/h
